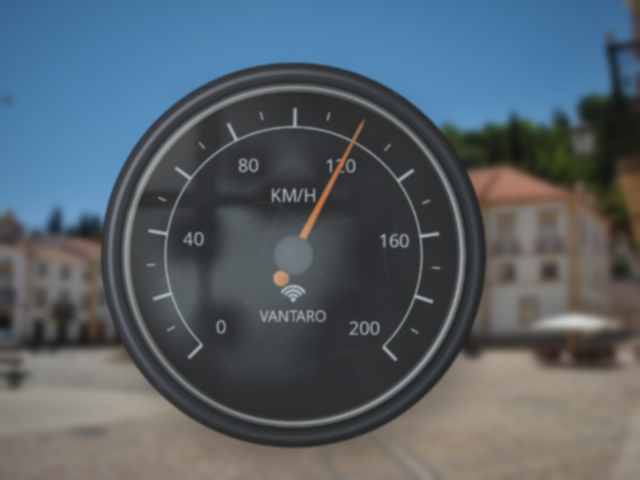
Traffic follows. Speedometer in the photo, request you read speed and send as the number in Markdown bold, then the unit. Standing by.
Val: **120** km/h
